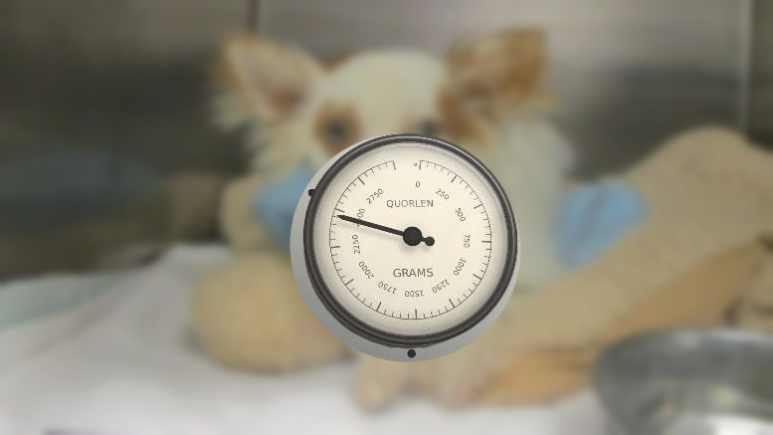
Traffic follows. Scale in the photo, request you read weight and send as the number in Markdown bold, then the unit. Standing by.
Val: **2450** g
